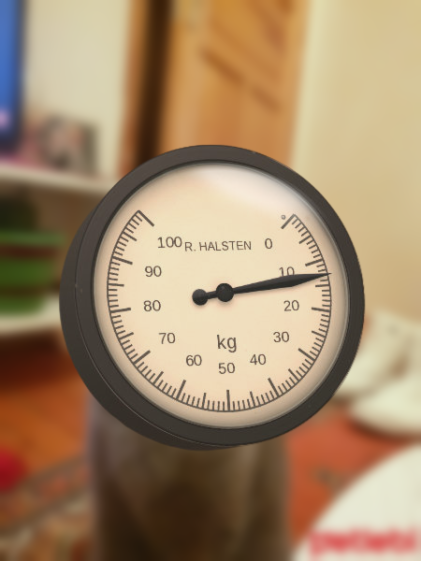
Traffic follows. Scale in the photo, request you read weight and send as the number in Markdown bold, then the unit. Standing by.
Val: **13** kg
